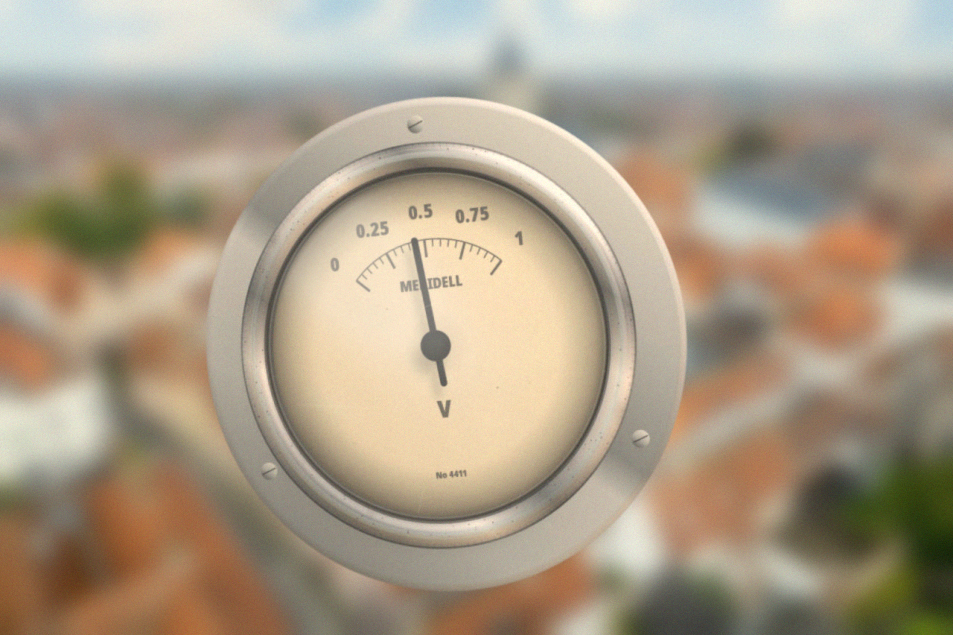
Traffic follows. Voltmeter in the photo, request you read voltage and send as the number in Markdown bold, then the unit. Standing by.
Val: **0.45** V
